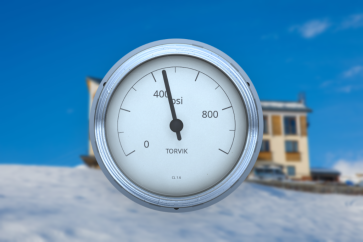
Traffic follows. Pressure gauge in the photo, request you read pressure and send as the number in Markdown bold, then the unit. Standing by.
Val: **450** psi
